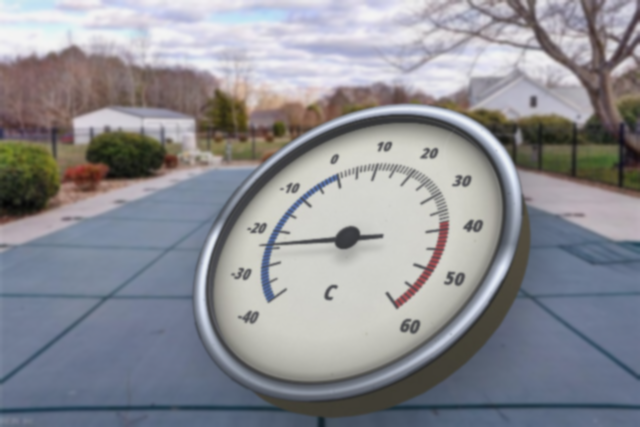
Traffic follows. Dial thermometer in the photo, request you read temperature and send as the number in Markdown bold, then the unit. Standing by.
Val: **-25** °C
